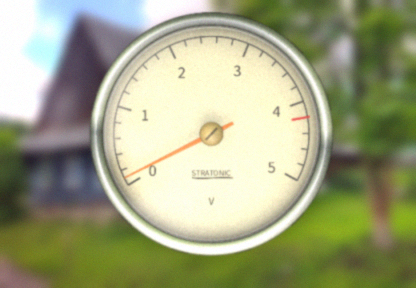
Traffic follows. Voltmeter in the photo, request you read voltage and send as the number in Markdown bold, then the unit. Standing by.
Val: **0.1** V
